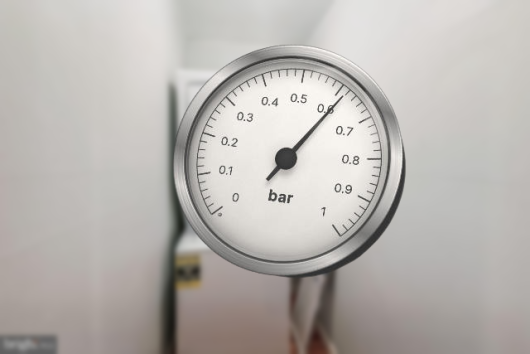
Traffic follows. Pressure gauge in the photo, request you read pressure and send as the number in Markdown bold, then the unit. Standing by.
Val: **0.62** bar
